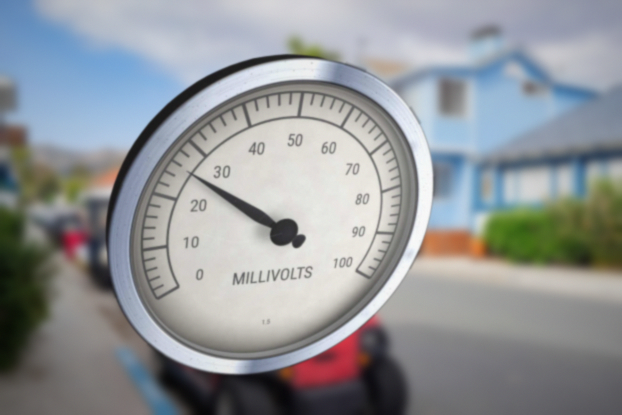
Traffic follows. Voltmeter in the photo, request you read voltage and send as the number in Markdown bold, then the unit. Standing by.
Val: **26** mV
